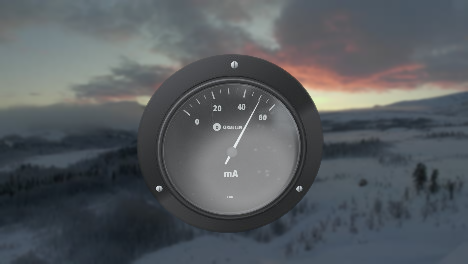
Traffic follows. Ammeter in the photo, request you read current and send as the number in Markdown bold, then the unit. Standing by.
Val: **50** mA
